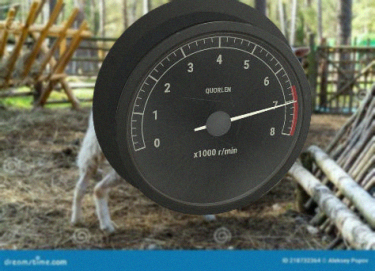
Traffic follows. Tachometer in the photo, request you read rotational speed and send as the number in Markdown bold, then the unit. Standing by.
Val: **7000** rpm
